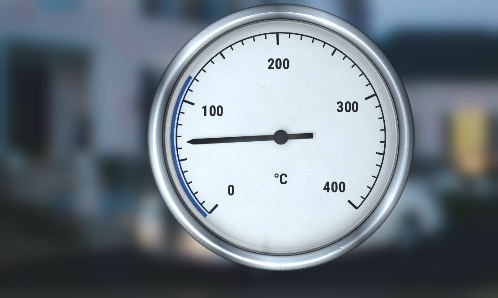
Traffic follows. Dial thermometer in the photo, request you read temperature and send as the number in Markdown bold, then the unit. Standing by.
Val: **65** °C
